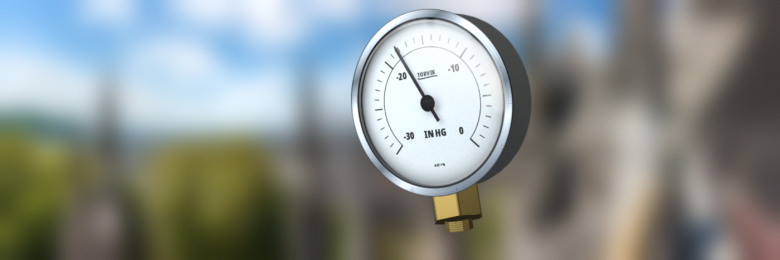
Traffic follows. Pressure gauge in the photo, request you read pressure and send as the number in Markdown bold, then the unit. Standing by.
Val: **-18** inHg
